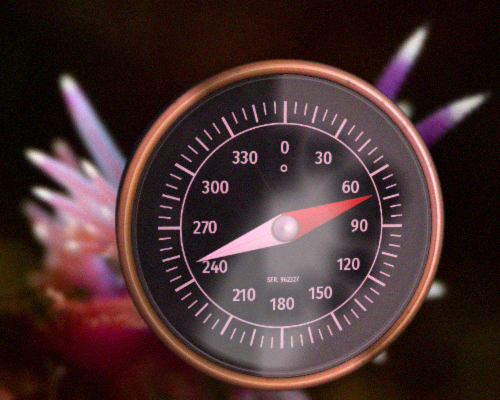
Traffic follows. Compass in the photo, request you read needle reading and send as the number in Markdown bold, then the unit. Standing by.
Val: **70** °
